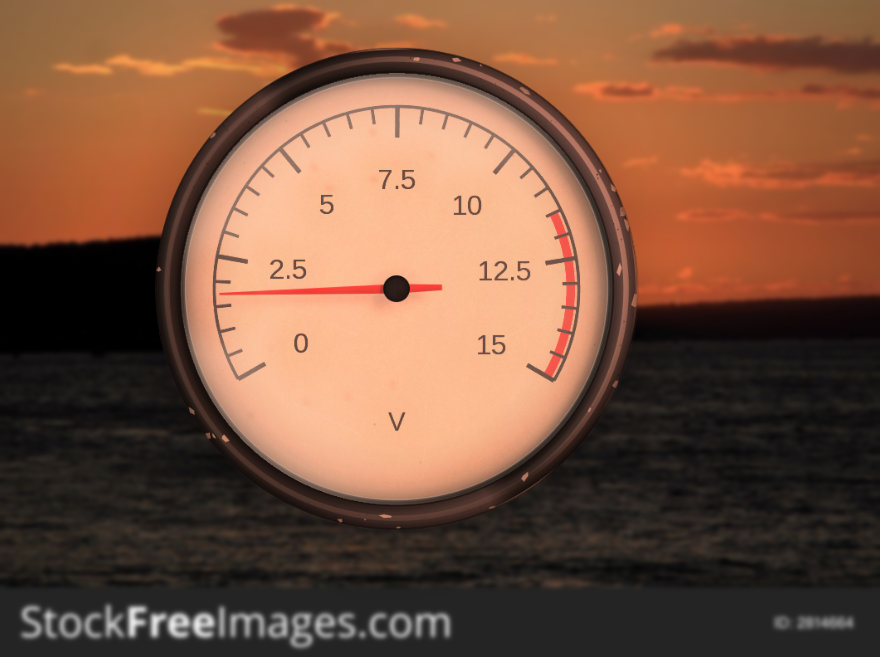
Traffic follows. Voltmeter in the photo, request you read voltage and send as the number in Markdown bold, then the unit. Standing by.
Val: **1.75** V
